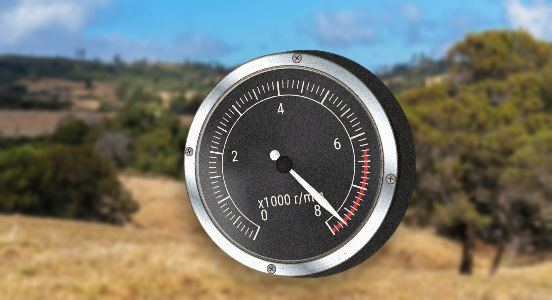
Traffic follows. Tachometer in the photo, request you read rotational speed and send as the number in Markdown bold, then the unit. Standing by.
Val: **7700** rpm
